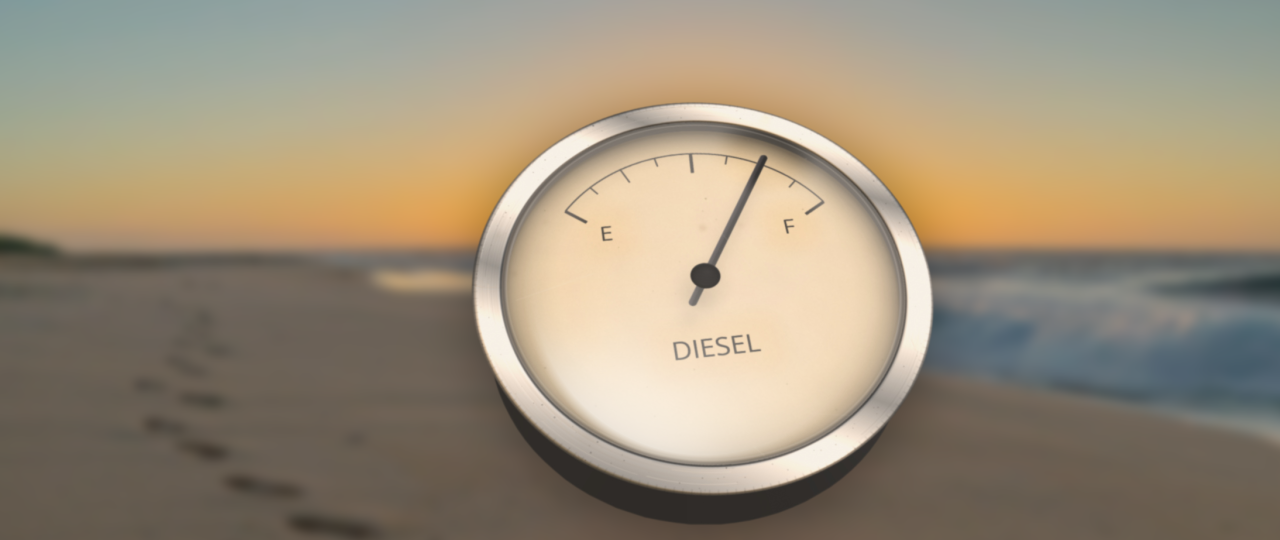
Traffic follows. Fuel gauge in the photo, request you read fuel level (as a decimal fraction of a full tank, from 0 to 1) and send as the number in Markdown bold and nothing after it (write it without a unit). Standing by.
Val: **0.75**
